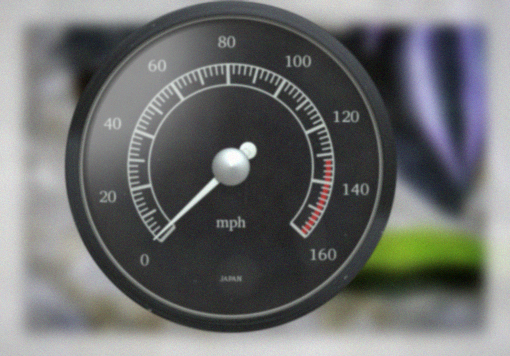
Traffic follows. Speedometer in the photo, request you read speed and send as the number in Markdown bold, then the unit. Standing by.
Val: **2** mph
